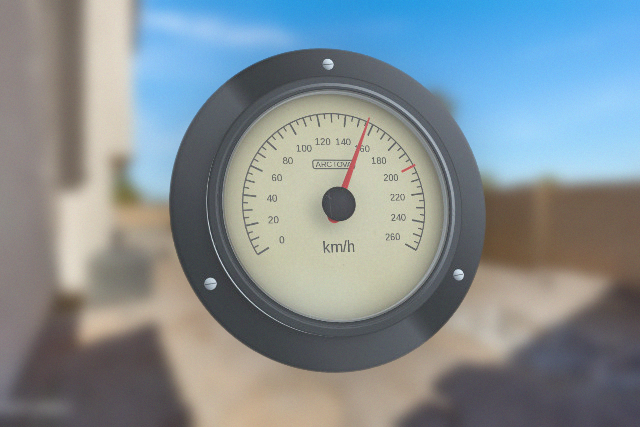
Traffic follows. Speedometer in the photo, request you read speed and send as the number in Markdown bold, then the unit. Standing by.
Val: **155** km/h
